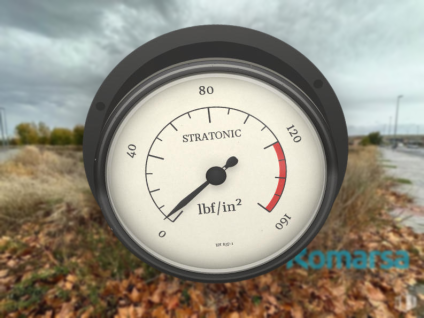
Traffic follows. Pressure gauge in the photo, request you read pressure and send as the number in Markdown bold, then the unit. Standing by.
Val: **5** psi
